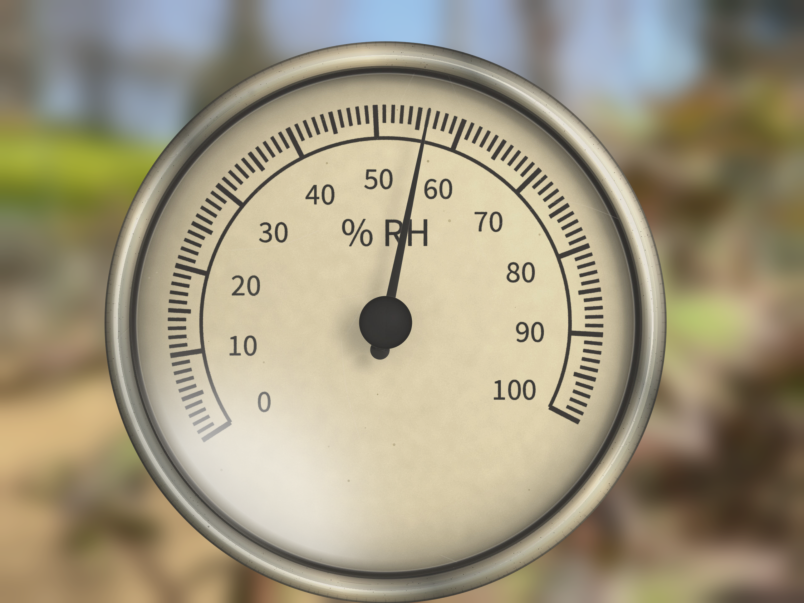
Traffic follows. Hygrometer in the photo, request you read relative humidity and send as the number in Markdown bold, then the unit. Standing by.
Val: **56** %
